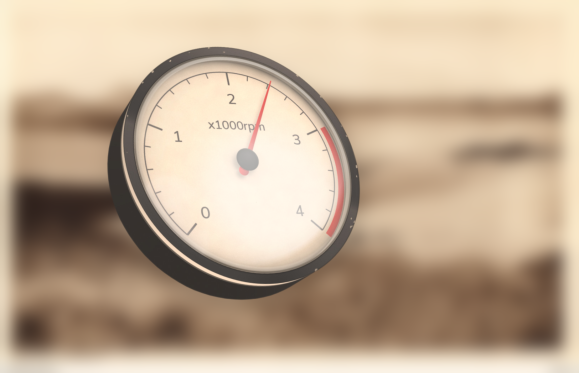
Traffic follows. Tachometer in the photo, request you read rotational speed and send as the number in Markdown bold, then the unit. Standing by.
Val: **2400** rpm
